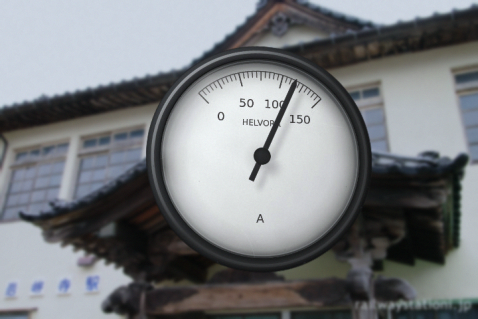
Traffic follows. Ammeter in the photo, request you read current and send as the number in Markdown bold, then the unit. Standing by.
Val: **115** A
